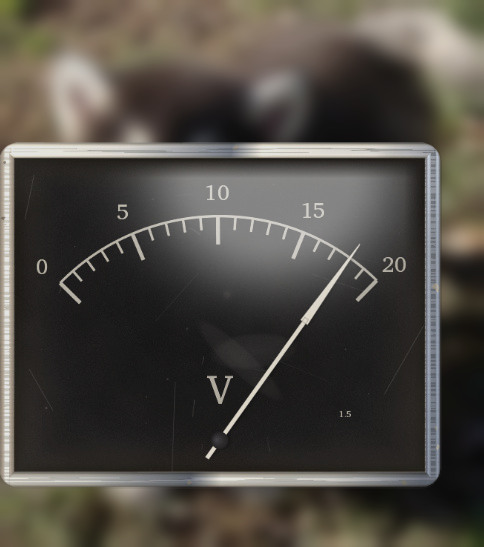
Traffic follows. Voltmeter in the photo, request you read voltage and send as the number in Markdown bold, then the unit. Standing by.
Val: **18** V
